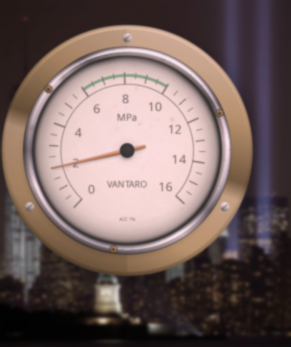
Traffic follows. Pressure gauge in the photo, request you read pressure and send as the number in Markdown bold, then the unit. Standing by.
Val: **2** MPa
